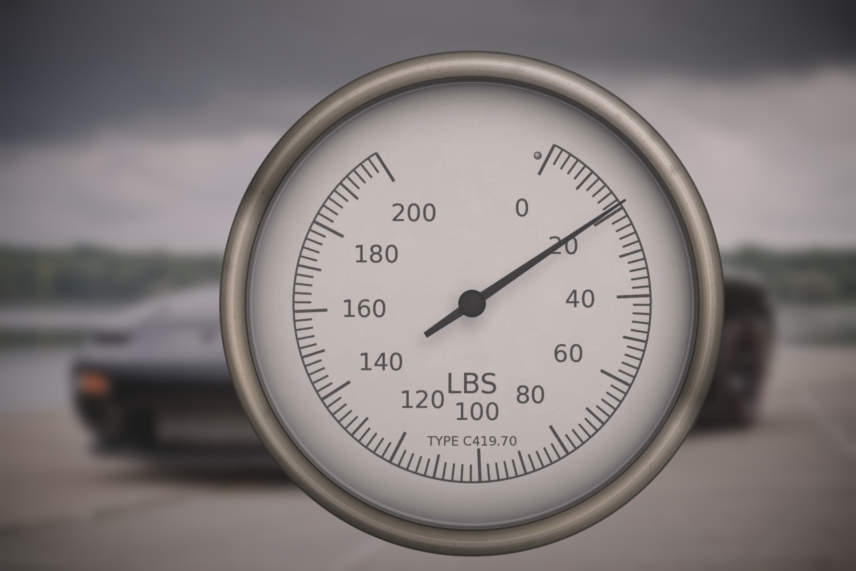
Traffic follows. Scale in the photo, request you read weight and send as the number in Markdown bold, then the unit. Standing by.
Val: **19** lb
